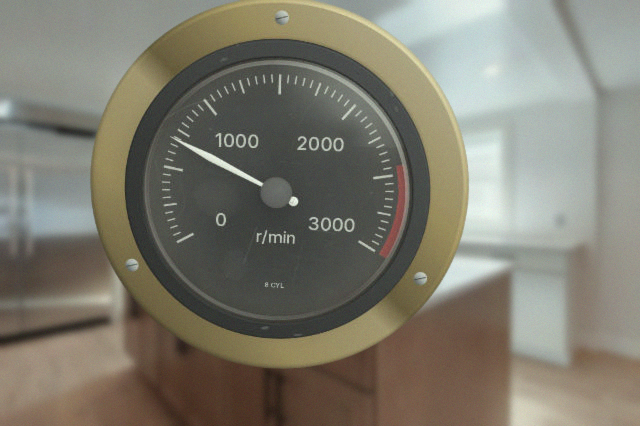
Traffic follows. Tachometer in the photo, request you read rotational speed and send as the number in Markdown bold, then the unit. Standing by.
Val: **700** rpm
